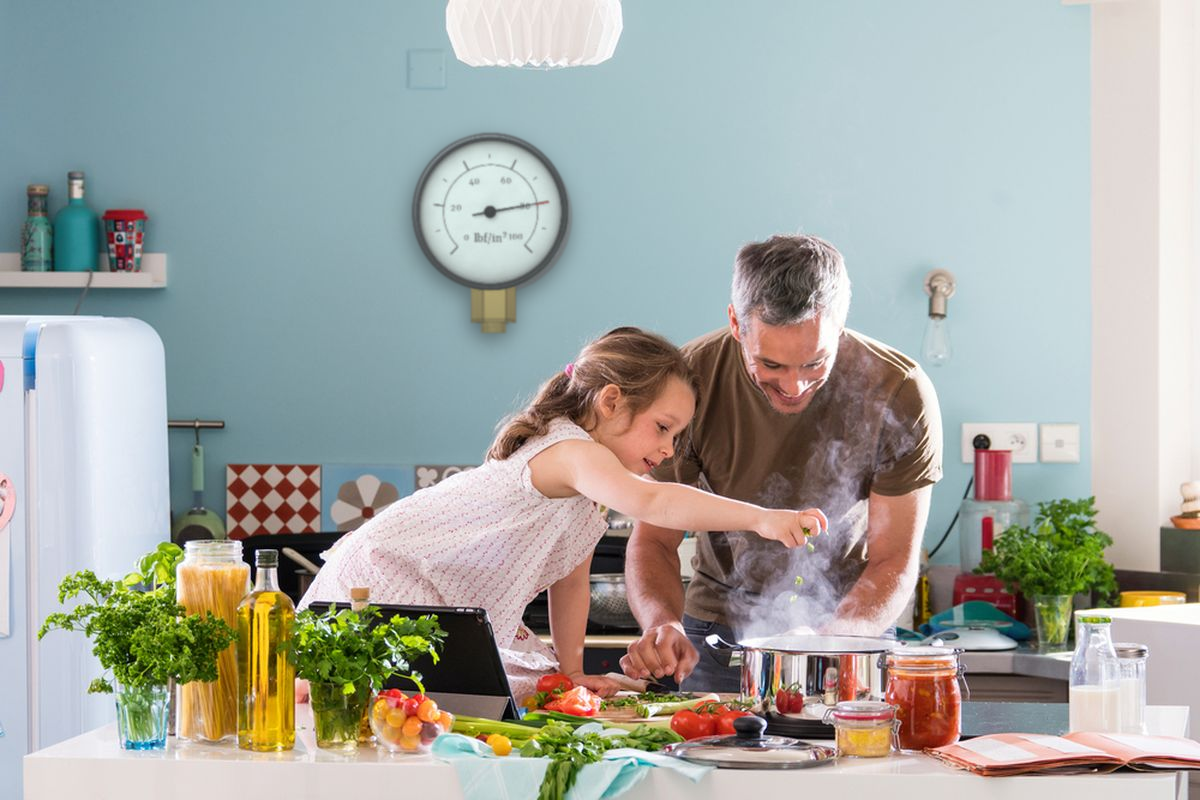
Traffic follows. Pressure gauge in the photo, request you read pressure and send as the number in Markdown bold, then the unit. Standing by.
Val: **80** psi
